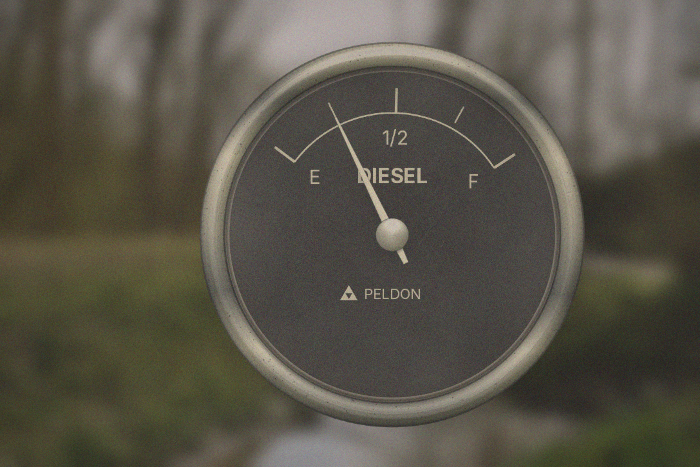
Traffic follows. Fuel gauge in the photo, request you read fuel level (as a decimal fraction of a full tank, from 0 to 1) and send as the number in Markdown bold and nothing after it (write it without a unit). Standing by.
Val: **0.25**
